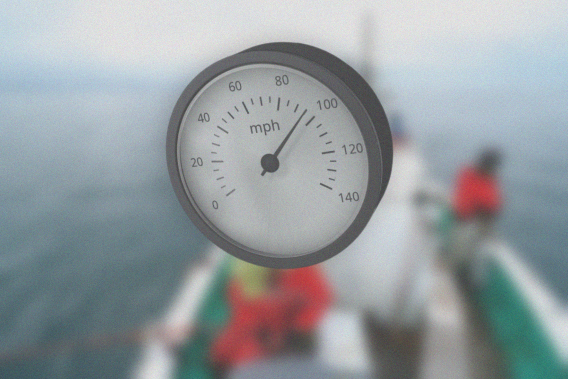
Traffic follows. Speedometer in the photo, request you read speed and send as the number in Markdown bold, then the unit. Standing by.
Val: **95** mph
